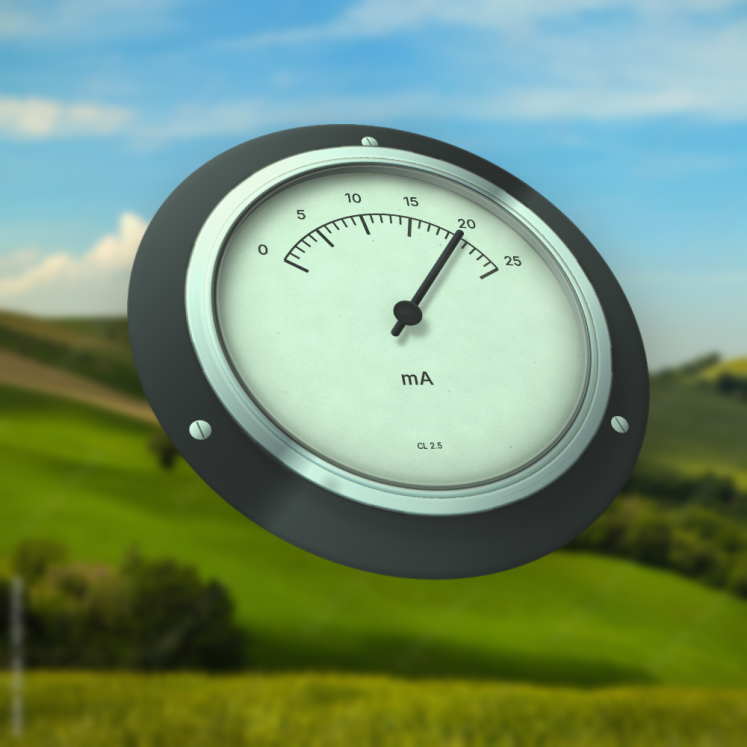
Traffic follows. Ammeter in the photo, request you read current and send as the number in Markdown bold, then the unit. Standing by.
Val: **20** mA
